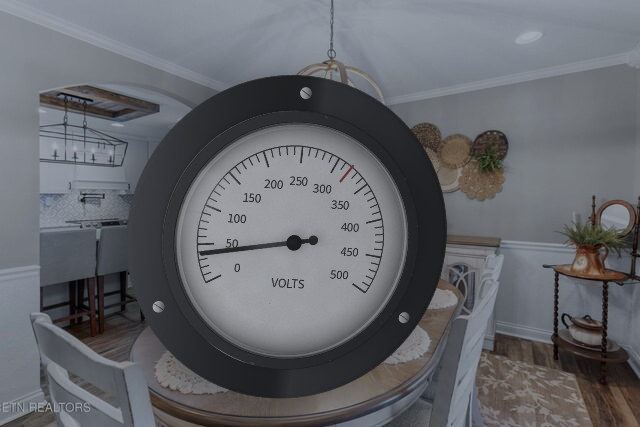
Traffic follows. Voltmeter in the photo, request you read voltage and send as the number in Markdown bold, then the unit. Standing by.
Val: **40** V
